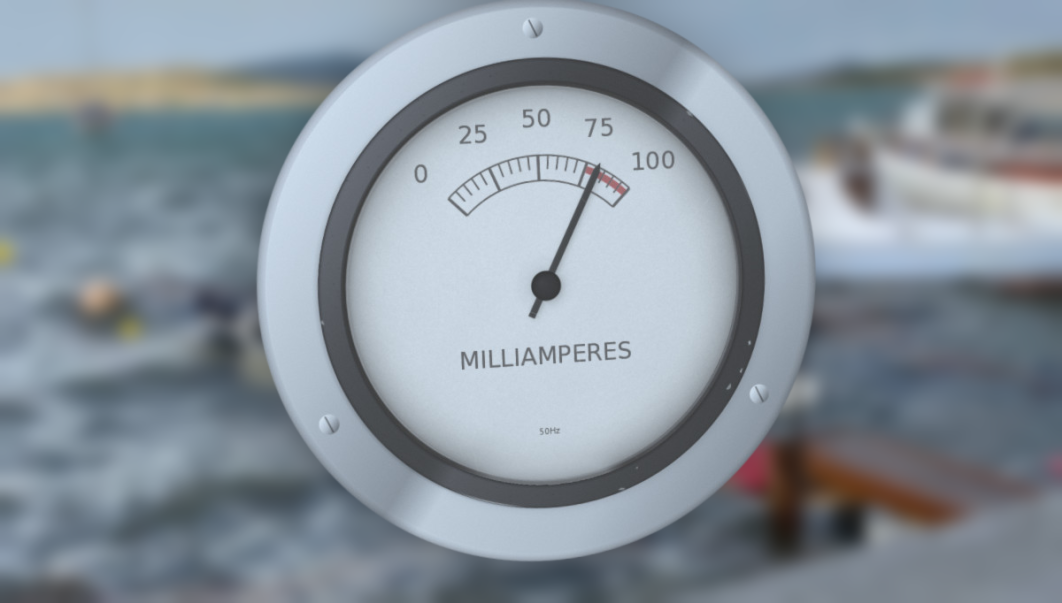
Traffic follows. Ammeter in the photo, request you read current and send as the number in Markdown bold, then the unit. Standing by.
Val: **80** mA
